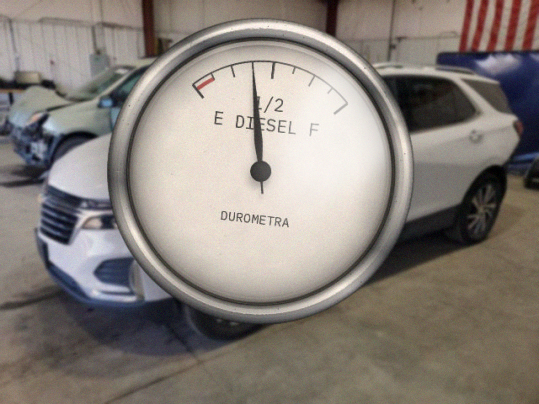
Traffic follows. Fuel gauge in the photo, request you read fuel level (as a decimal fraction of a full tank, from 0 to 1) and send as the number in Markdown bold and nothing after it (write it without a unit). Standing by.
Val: **0.375**
